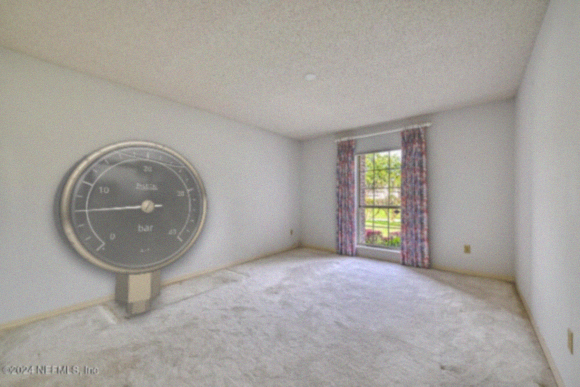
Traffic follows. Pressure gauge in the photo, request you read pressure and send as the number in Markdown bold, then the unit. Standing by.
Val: **6** bar
